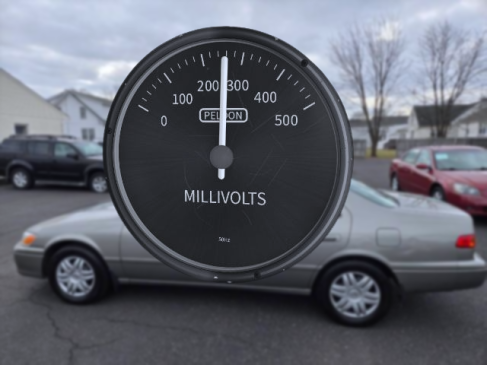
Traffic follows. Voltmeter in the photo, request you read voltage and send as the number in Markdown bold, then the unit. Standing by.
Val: **260** mV
